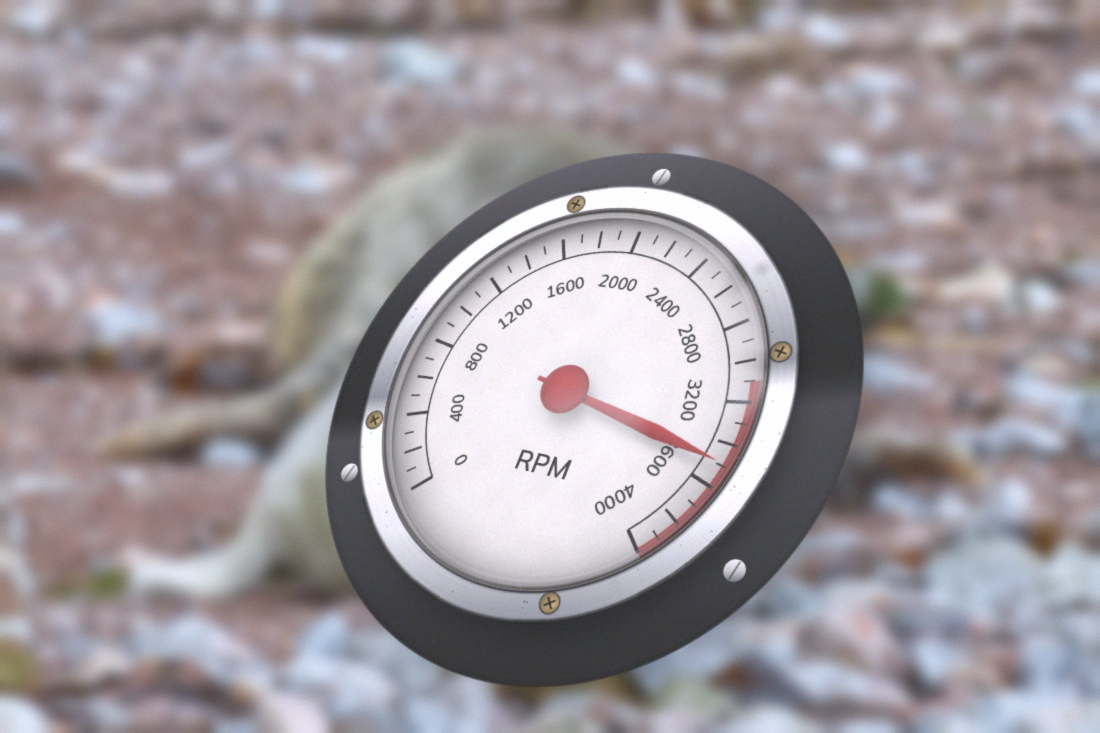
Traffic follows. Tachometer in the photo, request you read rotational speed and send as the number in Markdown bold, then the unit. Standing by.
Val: **3500** rpm
